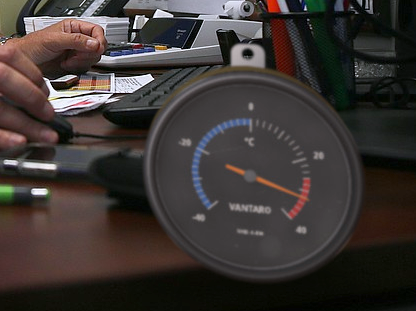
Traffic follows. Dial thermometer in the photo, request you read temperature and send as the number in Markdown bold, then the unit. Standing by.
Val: **32** °C
